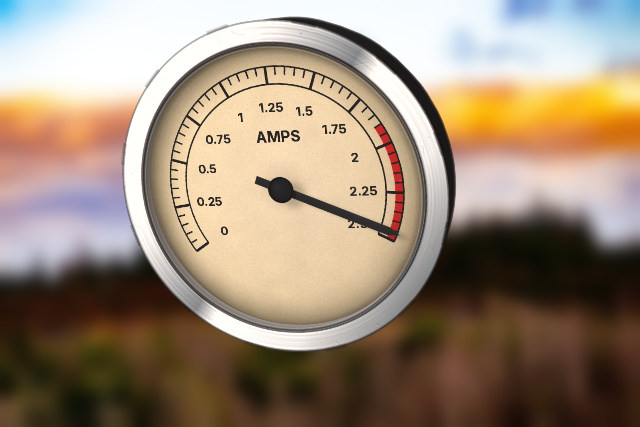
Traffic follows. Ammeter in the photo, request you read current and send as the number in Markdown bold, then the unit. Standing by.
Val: **2.45** A
